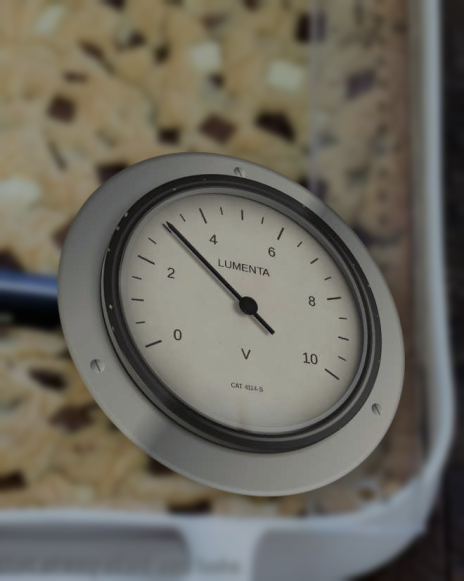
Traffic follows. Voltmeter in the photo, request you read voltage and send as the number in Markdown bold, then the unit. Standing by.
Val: **3** V
